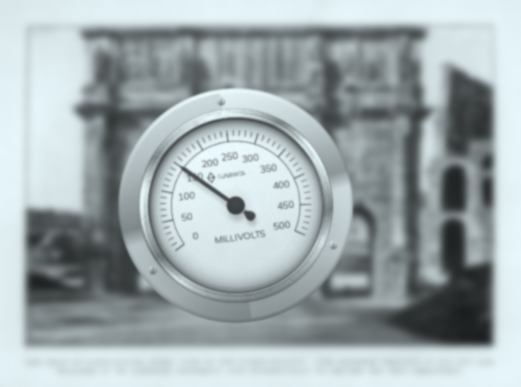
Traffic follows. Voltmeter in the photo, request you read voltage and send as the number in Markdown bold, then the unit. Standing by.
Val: **150** mV
